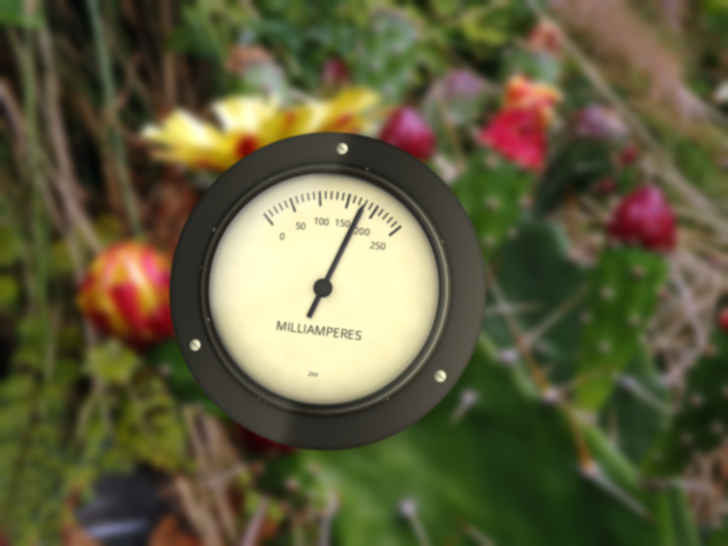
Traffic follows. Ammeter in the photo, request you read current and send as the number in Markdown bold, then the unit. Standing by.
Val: **180** mA
